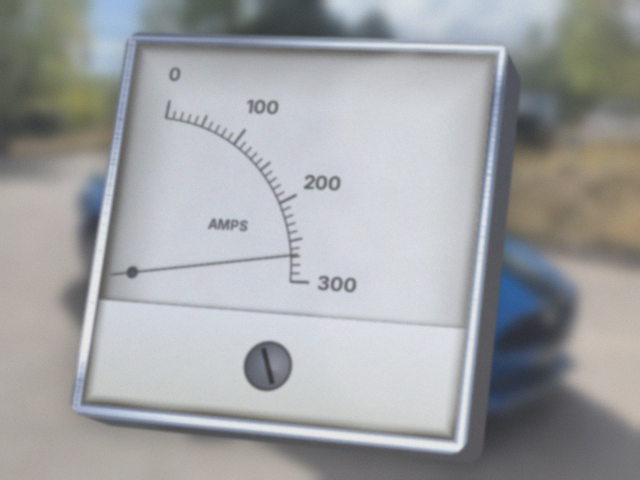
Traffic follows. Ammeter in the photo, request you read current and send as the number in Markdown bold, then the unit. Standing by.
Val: **270** A
